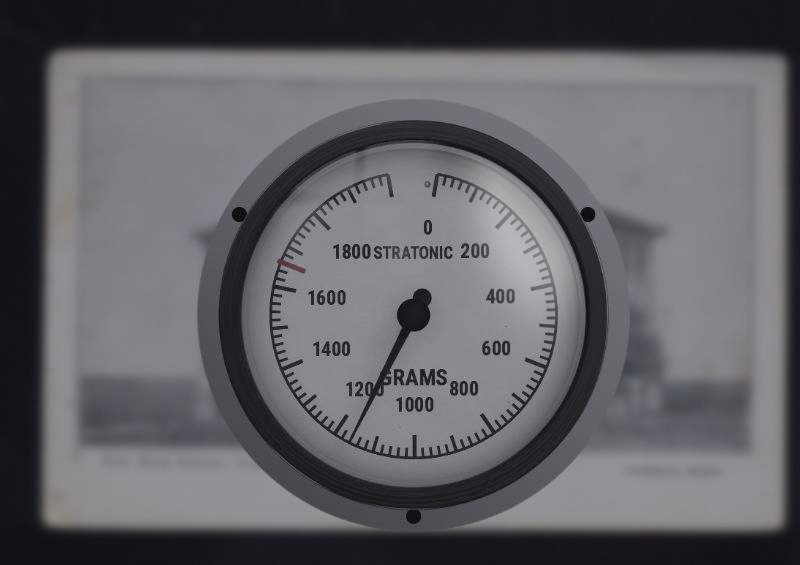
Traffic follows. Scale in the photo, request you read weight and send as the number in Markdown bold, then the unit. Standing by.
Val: **1160** g
